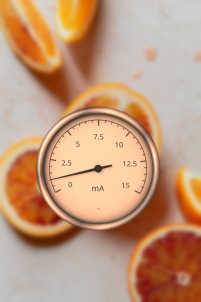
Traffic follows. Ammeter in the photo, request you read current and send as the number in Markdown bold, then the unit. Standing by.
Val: **1** mA
